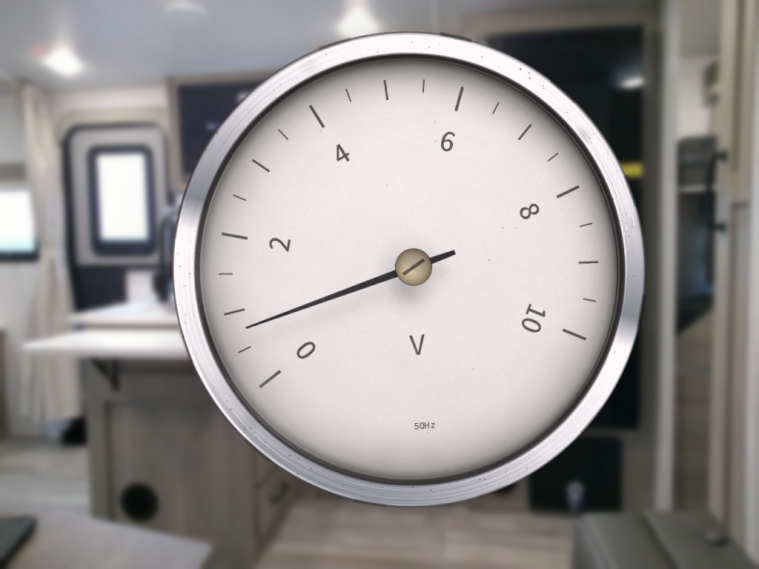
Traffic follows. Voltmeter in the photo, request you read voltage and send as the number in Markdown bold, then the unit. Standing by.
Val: **0.75** V
